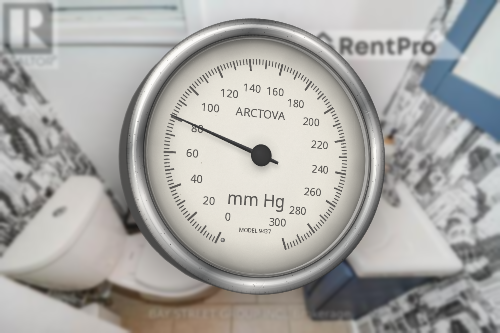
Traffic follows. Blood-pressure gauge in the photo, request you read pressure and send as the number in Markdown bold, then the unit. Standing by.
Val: **80** mmHg
